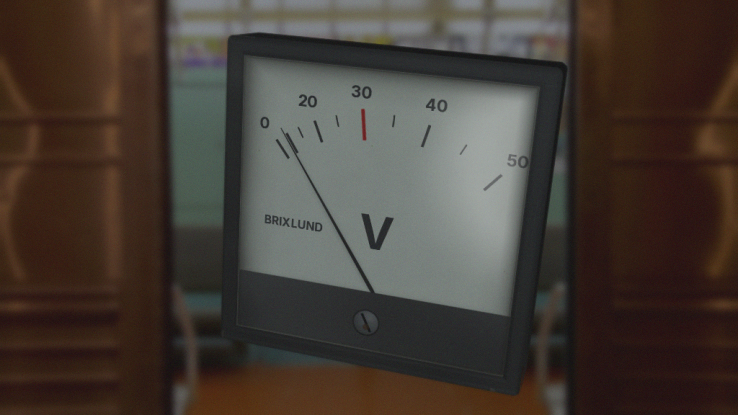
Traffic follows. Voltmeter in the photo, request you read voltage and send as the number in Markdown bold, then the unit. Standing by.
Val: **10** V
